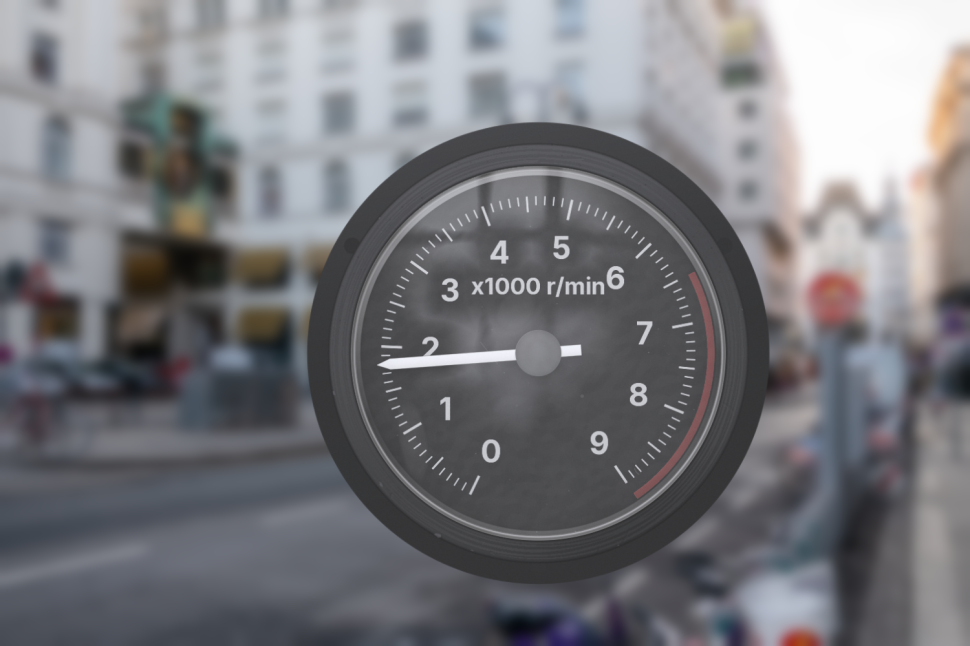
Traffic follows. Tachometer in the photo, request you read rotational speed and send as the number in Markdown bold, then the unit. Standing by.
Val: **1800** rpm
